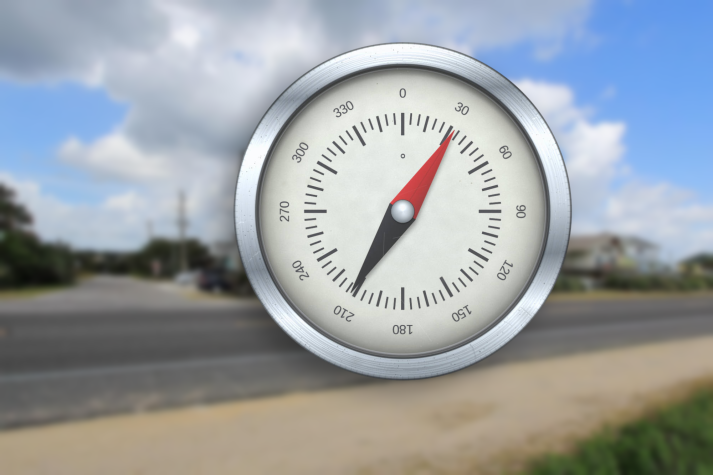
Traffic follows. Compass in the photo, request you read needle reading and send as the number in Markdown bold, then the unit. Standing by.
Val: **32.5** °
